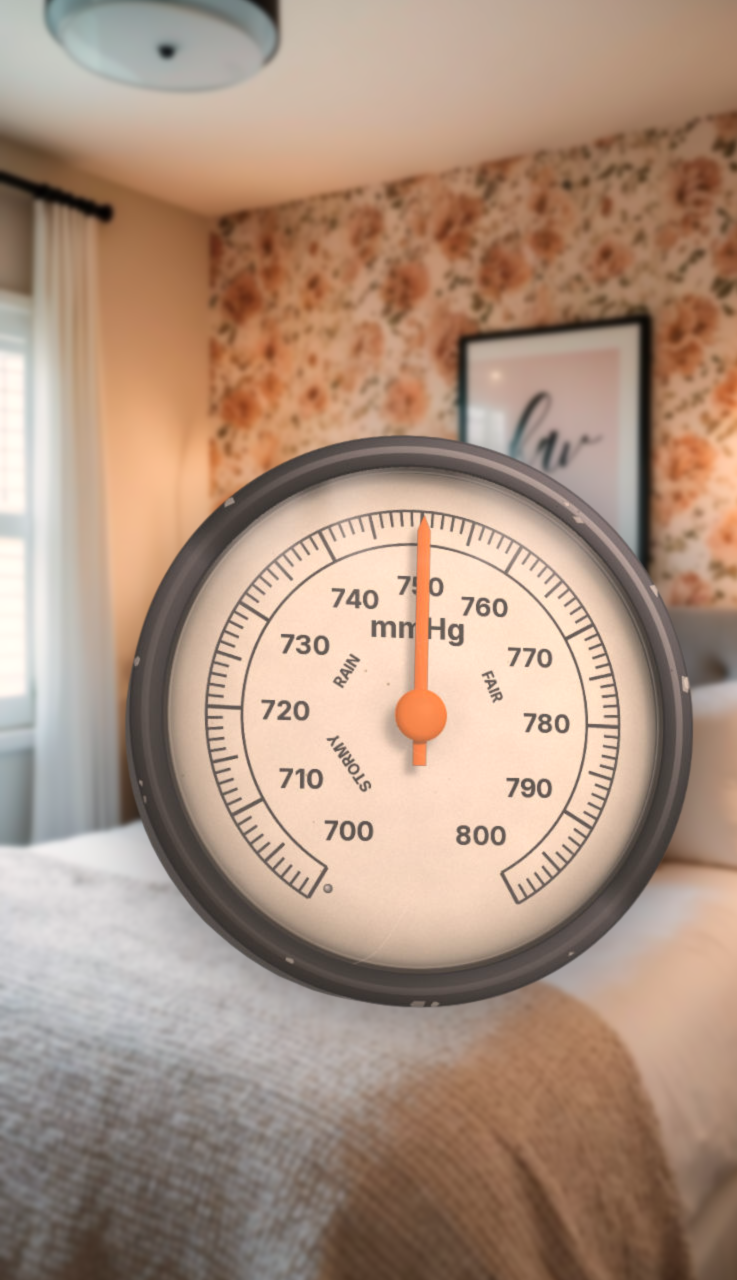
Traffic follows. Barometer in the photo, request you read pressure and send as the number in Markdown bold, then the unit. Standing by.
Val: **750** mmHg
